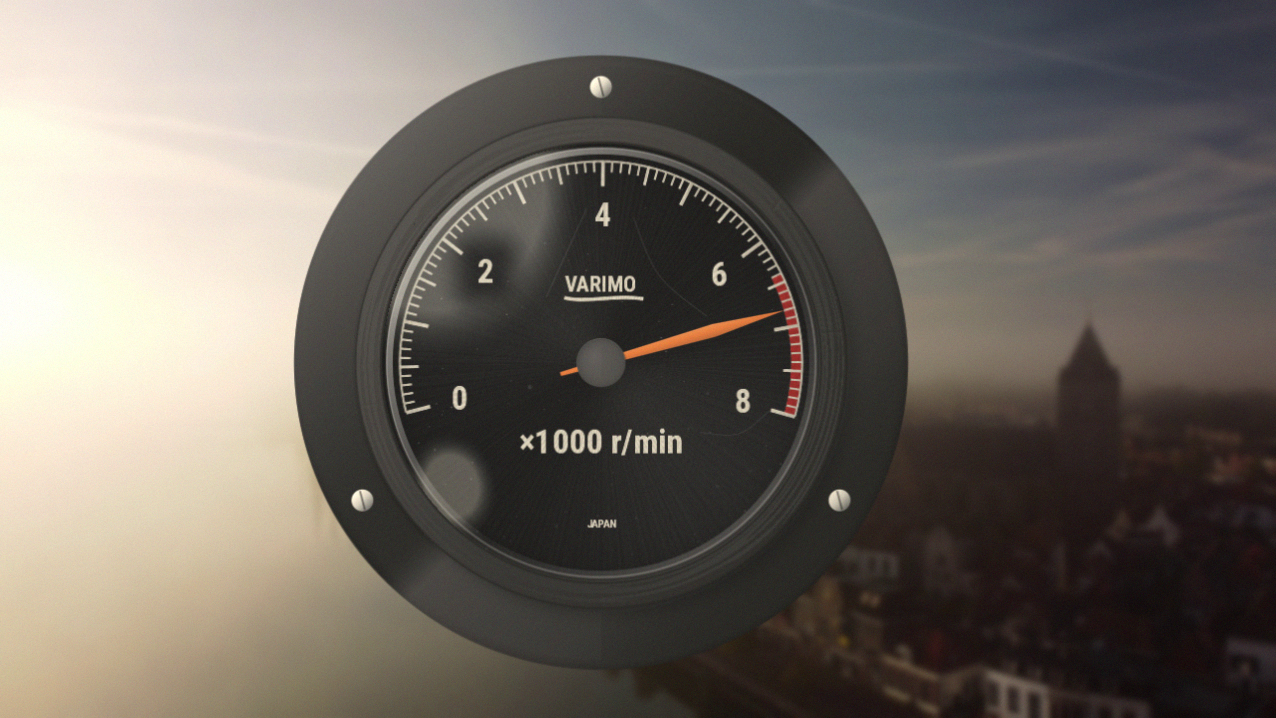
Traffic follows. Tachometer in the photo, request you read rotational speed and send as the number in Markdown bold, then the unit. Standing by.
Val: **6800** rpm
